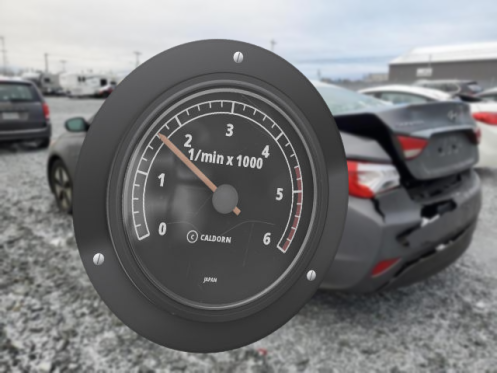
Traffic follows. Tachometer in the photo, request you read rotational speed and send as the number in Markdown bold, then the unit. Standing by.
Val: **1600** rpm
